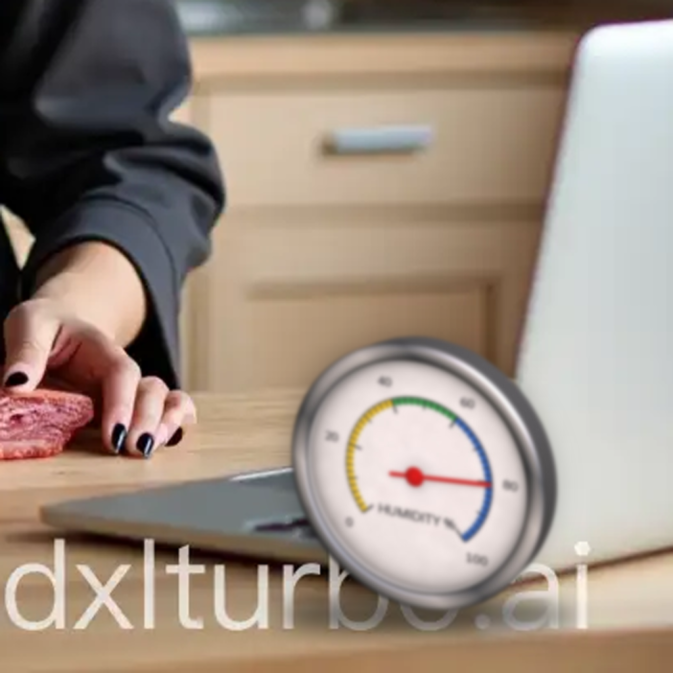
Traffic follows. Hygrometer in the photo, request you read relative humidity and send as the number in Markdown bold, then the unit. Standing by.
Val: **80** %
